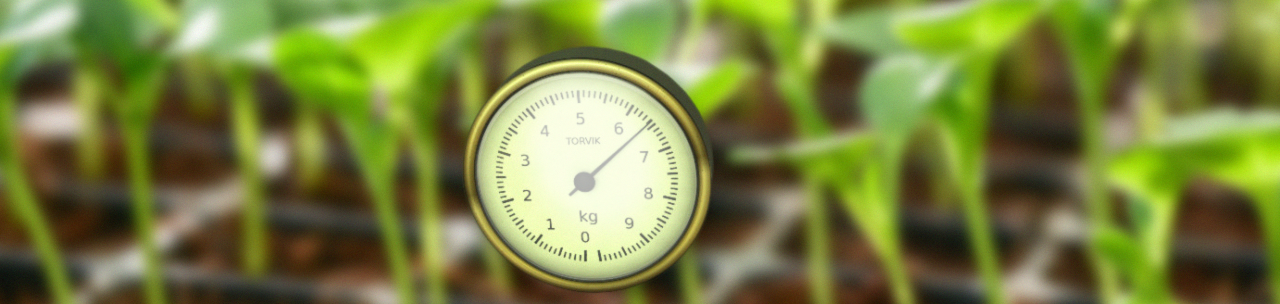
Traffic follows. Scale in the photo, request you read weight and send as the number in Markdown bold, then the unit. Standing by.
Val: **6.4** kg
